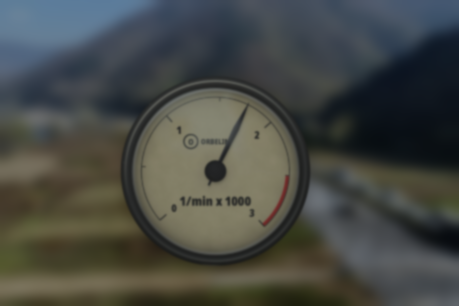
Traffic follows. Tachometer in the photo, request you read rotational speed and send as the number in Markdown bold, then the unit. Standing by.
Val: **1750** rpm
